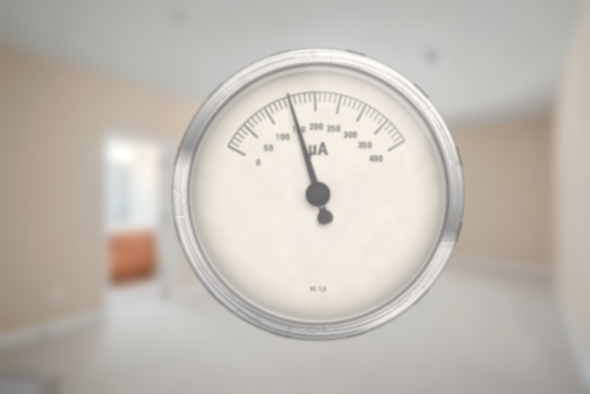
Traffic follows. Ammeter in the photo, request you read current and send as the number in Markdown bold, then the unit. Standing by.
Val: **150** µA
